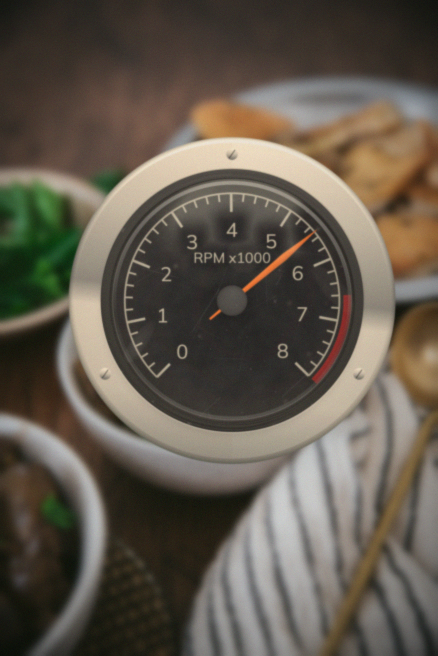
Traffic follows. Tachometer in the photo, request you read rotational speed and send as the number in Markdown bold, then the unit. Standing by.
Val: **5500** rpm
